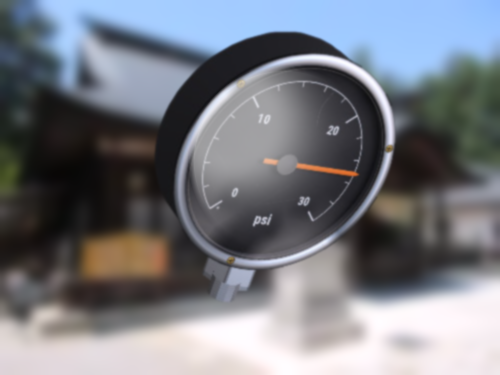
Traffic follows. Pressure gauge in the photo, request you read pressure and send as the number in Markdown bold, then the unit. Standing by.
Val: **25** psi
